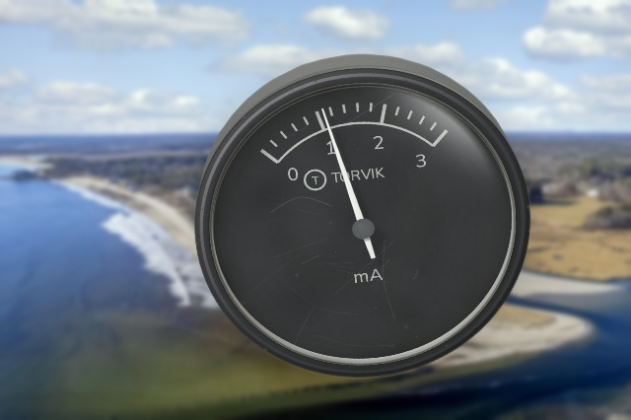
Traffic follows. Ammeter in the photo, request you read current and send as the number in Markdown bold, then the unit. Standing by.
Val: **1.1** mA
